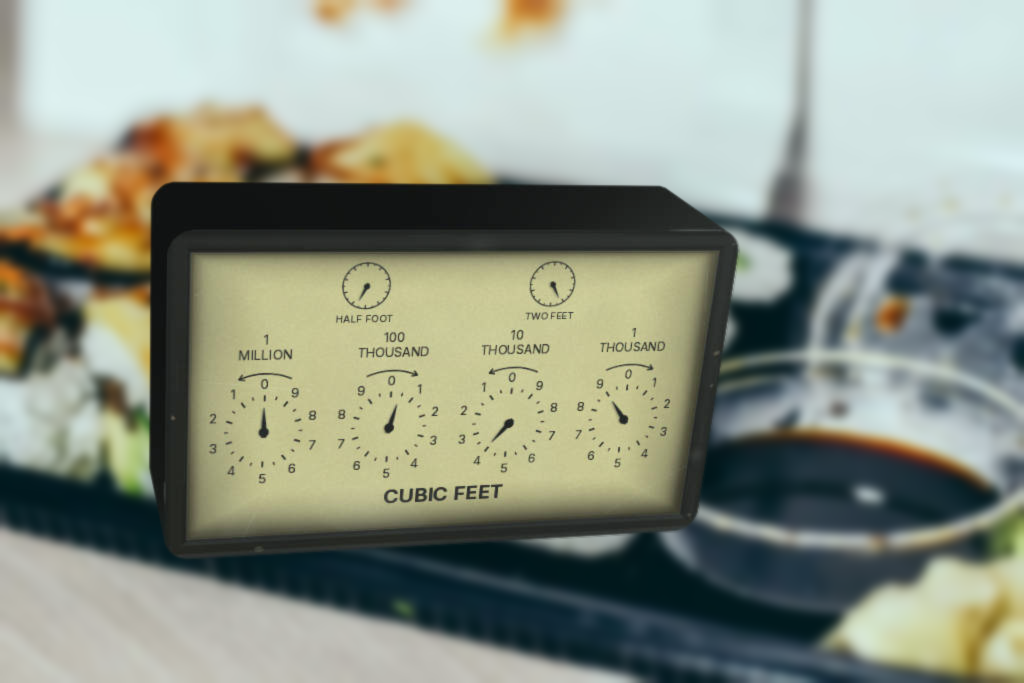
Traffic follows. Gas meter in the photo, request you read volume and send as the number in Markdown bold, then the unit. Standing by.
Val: **3900** ft³
